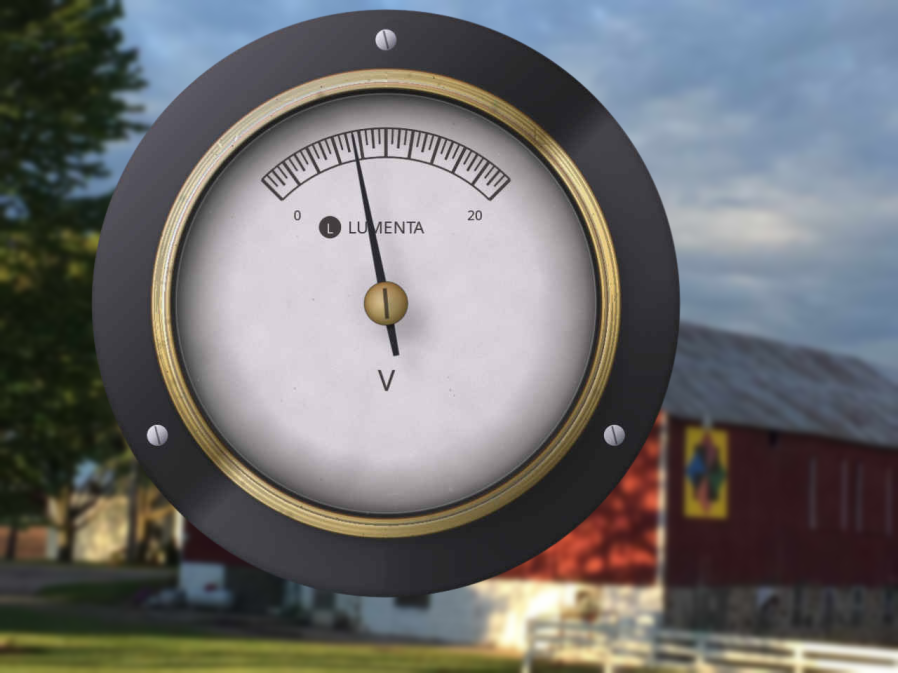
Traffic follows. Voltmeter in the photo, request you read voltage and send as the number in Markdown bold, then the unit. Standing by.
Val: **7.5** V
